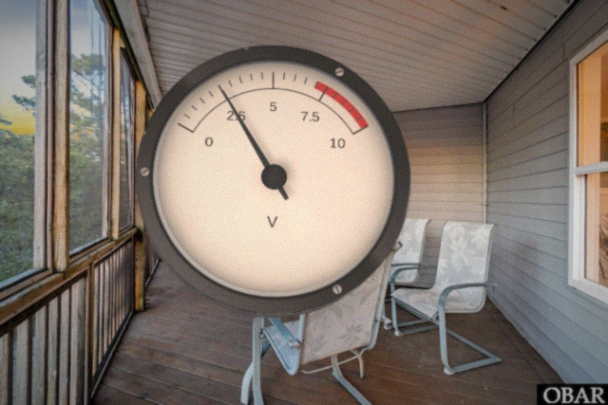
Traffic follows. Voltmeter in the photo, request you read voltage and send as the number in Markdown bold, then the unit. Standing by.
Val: **2.5** V
